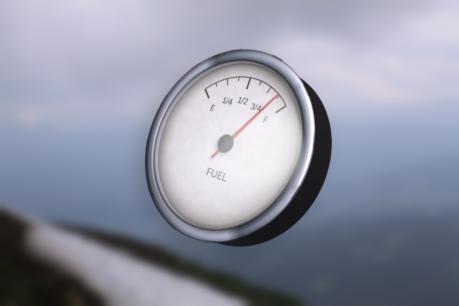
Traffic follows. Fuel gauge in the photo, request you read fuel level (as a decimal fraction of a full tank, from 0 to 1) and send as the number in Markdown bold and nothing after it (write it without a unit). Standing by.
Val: **0.875**
